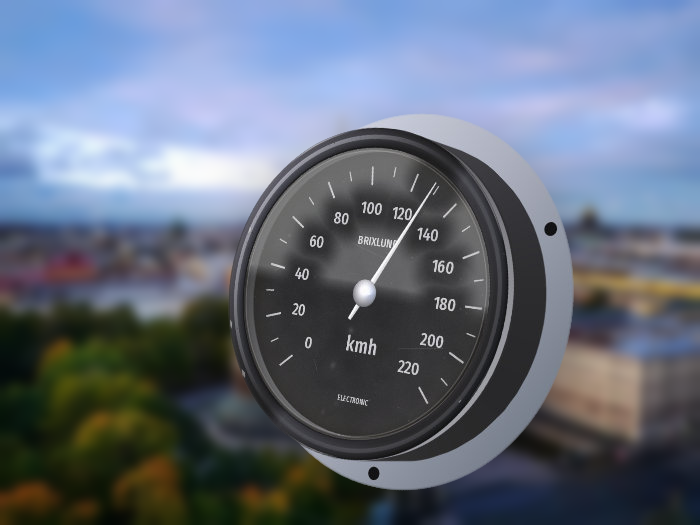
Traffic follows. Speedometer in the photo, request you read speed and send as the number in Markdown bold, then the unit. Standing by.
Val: **130** km/h
